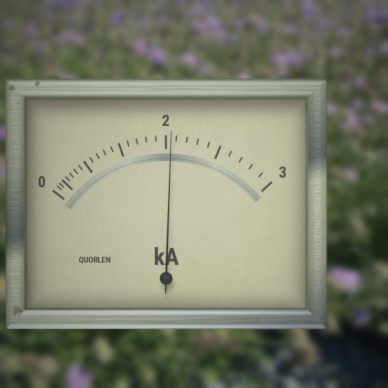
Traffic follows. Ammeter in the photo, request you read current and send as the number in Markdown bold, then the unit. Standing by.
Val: **2.05** kA
